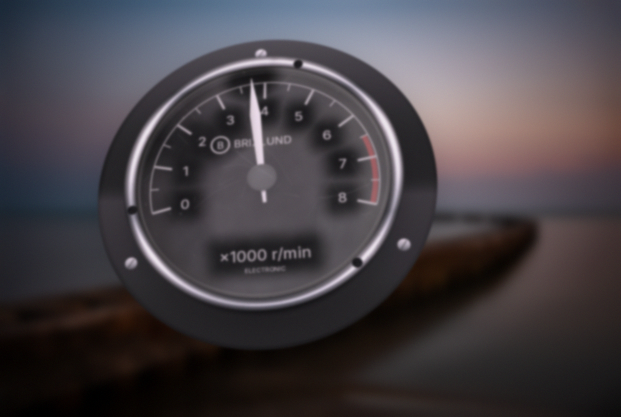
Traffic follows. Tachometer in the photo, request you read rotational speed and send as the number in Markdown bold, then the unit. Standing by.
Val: **3750** rpm
